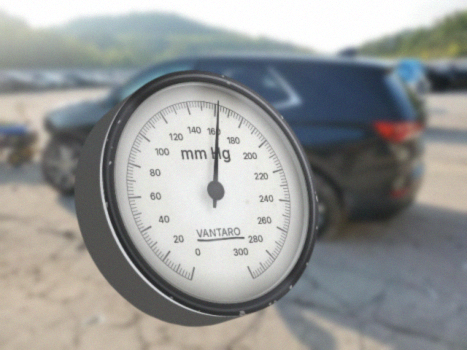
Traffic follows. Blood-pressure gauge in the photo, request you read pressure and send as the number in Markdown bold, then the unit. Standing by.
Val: **160** mmHg
